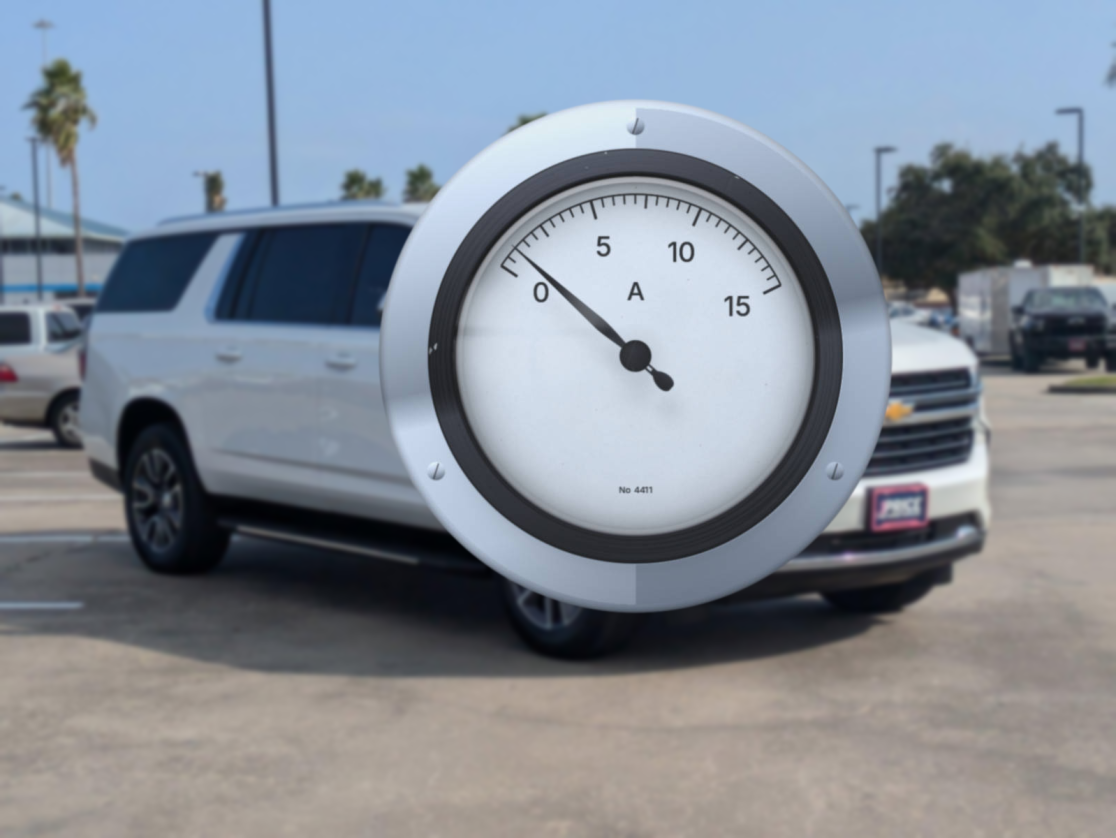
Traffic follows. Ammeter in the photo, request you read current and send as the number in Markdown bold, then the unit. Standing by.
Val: **1** A
